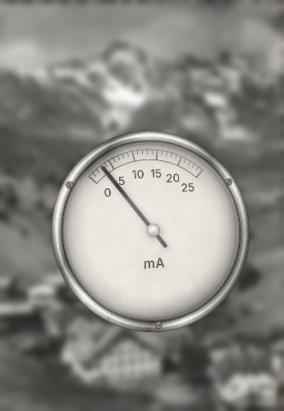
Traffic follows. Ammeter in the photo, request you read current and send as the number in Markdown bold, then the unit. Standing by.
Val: **3** mA
